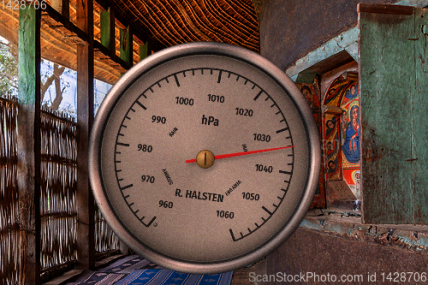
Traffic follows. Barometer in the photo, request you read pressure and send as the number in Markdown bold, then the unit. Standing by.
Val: **1034** hPa
